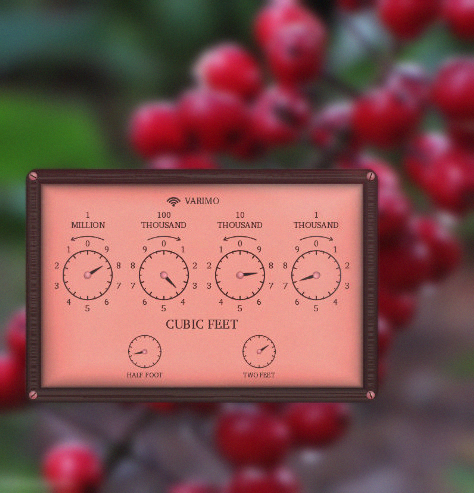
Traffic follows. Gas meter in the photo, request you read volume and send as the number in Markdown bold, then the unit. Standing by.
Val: **837700** ft³
